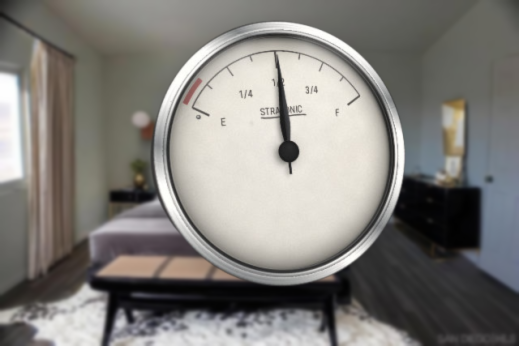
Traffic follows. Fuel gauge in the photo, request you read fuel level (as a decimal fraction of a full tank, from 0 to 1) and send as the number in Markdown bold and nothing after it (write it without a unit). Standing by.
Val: **0.5**
